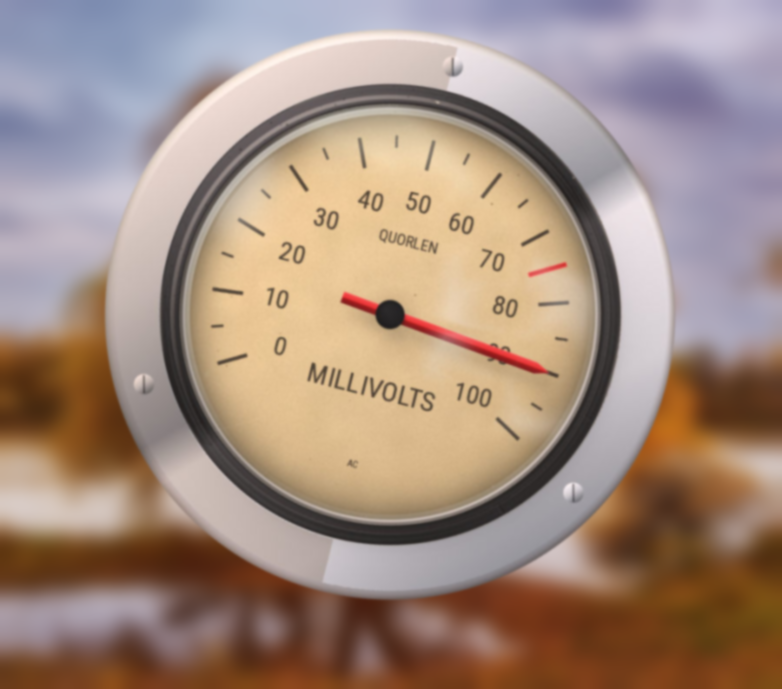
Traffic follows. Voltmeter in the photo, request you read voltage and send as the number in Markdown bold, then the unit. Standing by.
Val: **90** mV
